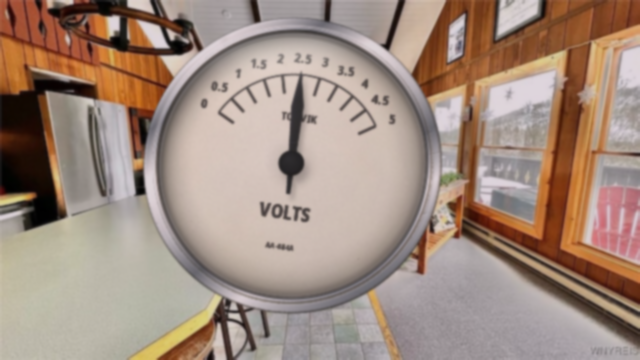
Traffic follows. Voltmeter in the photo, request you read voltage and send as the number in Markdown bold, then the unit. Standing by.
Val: **2.5** V
